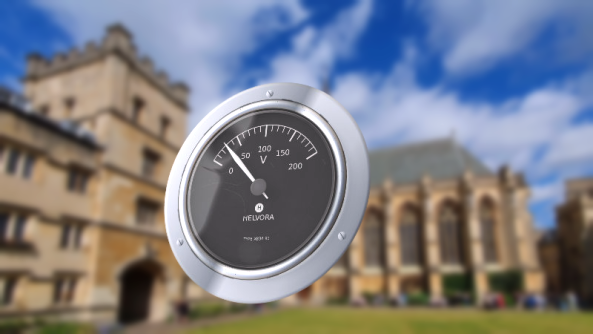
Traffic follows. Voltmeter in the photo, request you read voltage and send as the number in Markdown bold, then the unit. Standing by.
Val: **30** V
